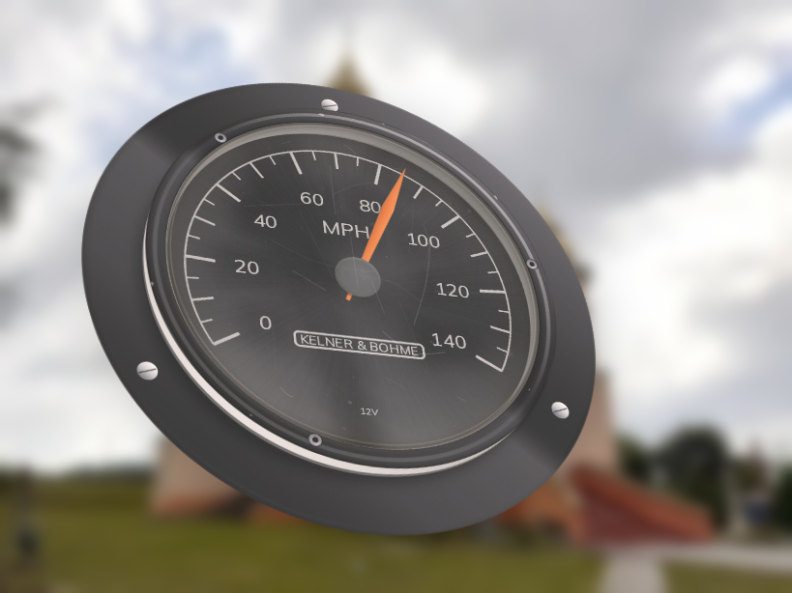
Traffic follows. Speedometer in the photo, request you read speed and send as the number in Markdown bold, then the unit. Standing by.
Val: **85** mph
